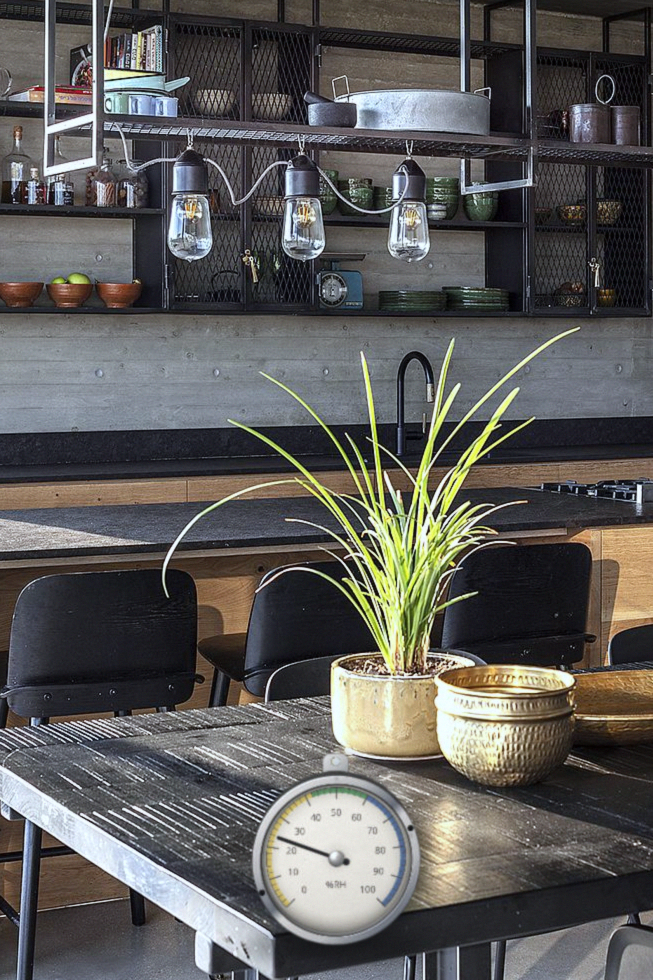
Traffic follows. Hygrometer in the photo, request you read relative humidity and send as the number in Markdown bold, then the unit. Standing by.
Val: **24** %
